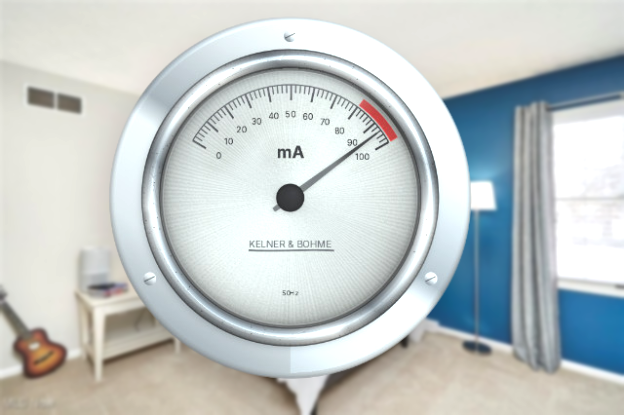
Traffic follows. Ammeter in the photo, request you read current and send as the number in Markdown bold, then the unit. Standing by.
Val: **94** mA
